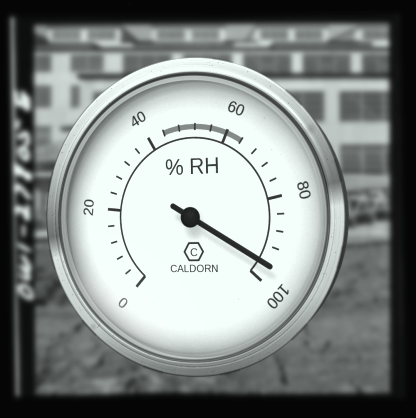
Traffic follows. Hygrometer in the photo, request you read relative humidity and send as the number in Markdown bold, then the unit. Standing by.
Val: **96** %
